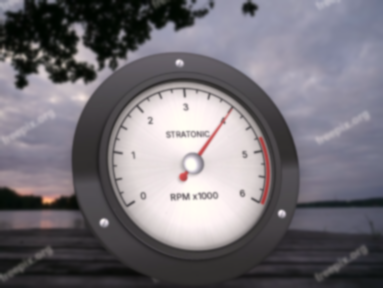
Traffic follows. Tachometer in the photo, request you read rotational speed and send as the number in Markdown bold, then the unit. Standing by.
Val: **4000** rpm
